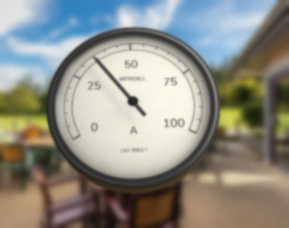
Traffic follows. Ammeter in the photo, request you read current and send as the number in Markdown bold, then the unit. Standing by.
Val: **35** A
